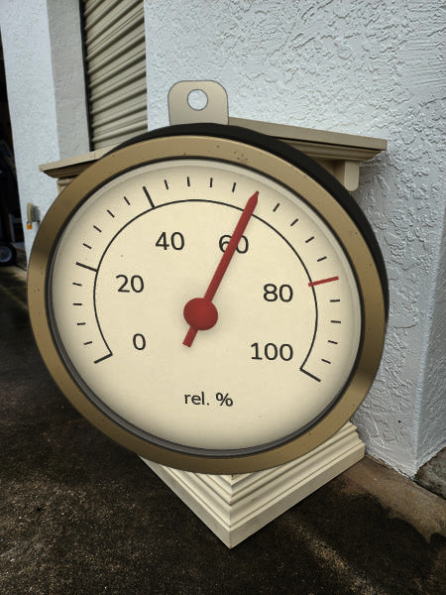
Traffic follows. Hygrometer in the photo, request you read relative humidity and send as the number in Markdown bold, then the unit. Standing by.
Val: **60** %
